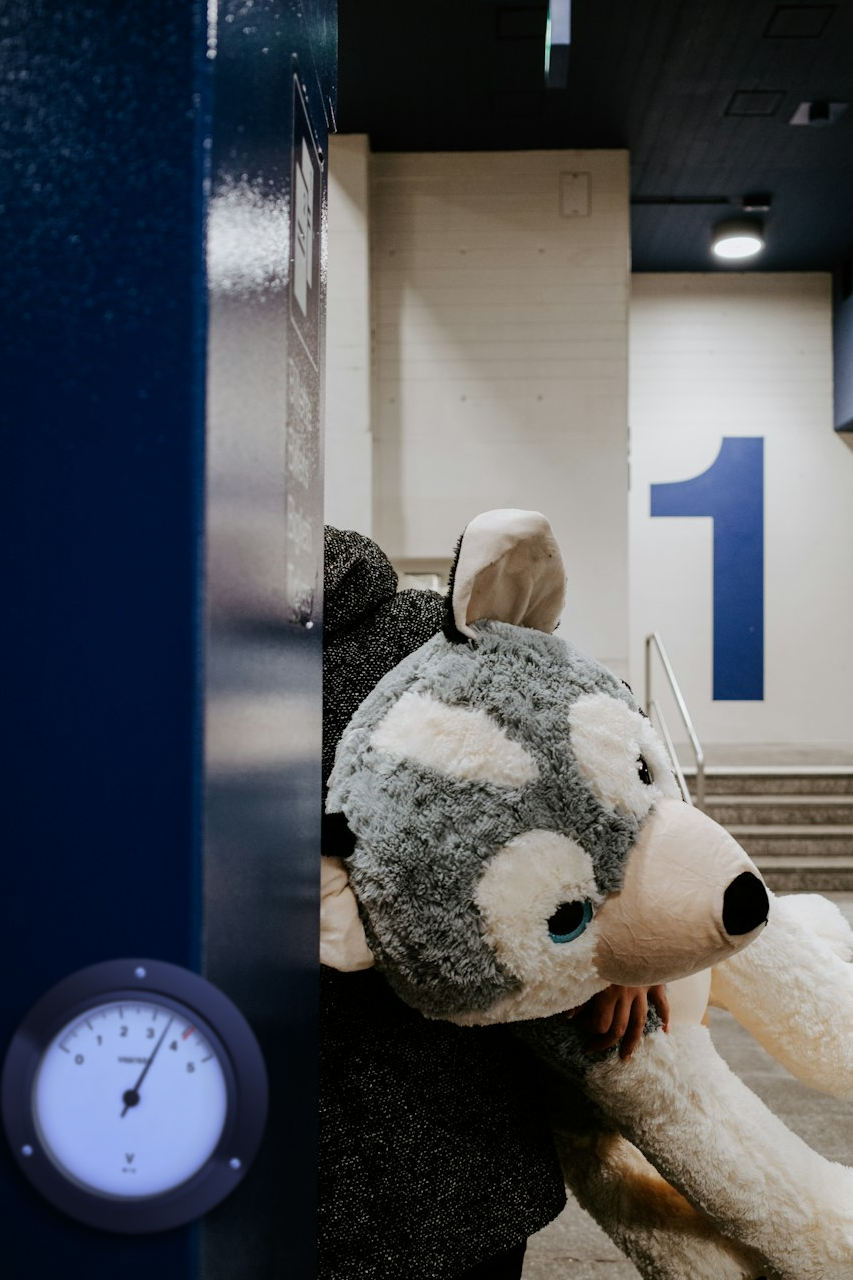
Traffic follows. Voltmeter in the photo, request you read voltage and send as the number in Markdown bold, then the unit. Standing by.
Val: **3.5** V
